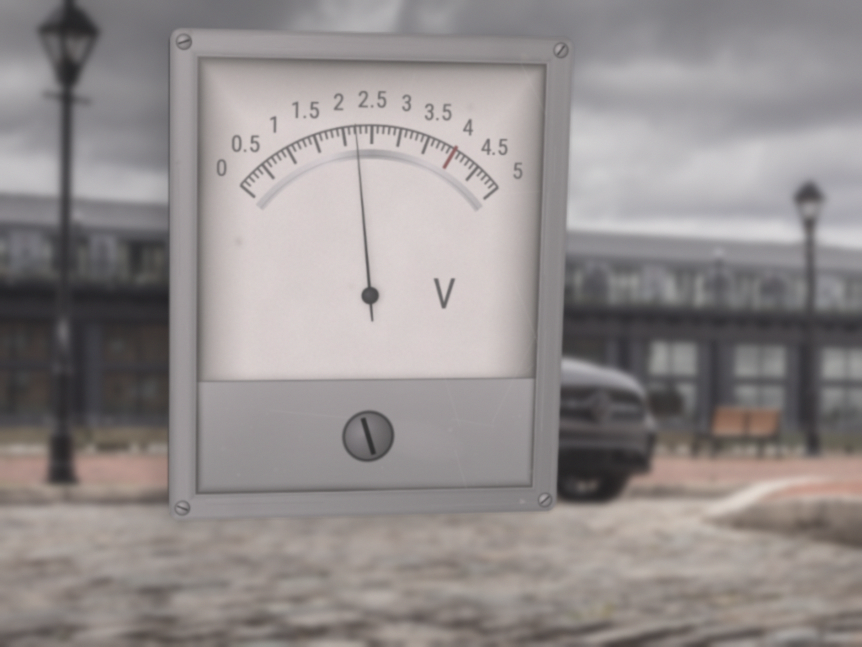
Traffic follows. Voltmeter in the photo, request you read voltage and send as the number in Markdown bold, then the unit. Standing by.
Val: **2.2** V
